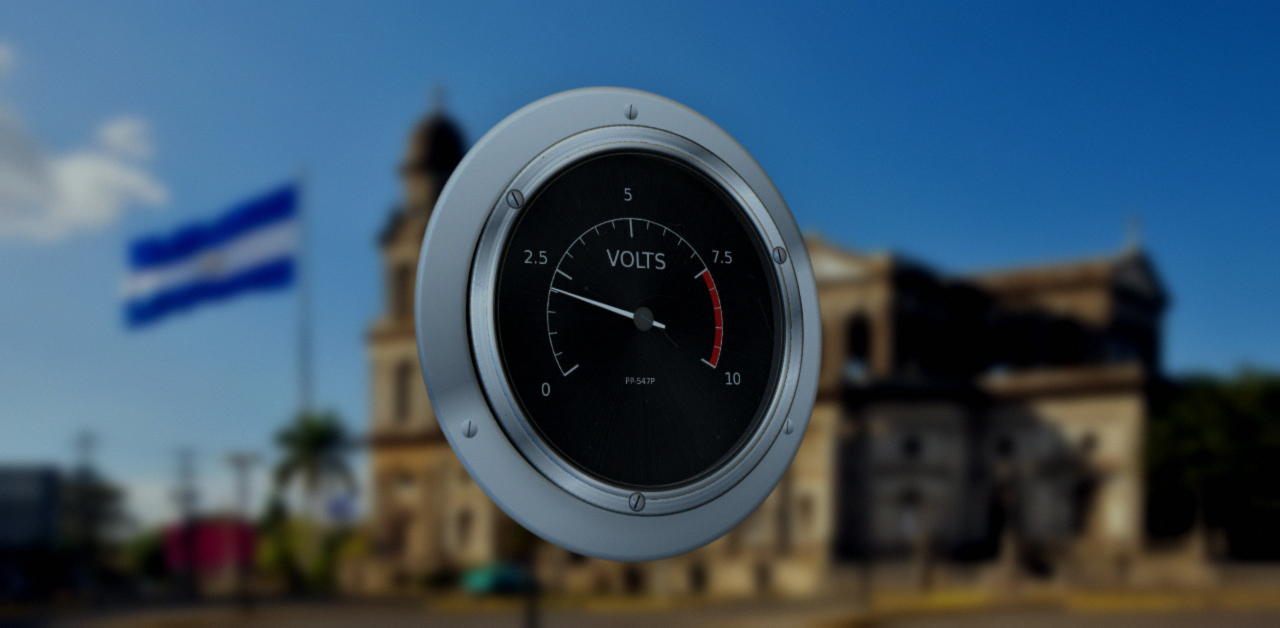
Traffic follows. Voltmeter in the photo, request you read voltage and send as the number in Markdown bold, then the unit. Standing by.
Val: **2** V
